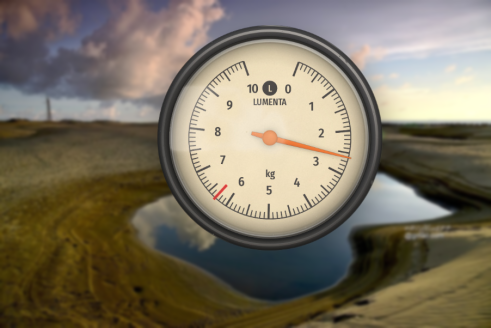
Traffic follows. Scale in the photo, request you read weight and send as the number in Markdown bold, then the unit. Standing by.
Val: **2.6** kg
